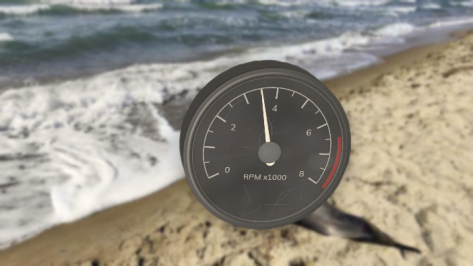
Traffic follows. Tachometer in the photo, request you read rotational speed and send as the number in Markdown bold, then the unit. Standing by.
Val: **3500** rpm
